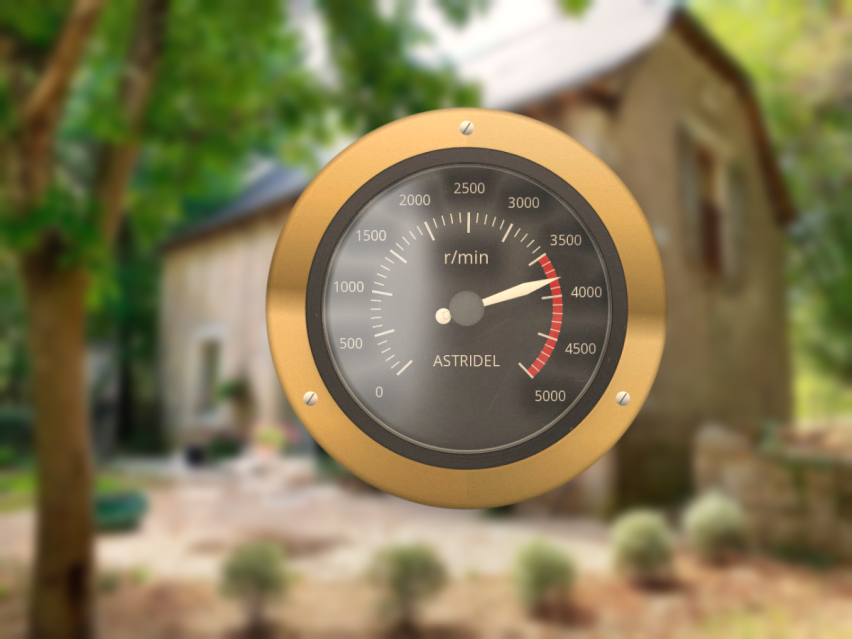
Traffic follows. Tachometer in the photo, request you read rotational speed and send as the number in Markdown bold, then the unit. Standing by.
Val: **3800** rpm
